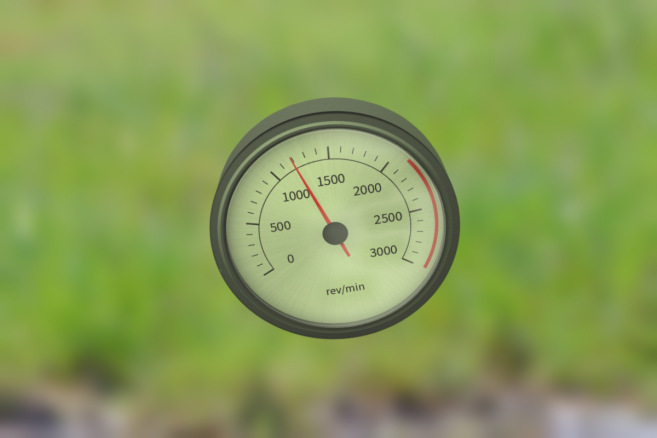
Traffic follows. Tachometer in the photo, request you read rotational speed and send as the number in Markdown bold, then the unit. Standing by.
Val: **1200** rpm
